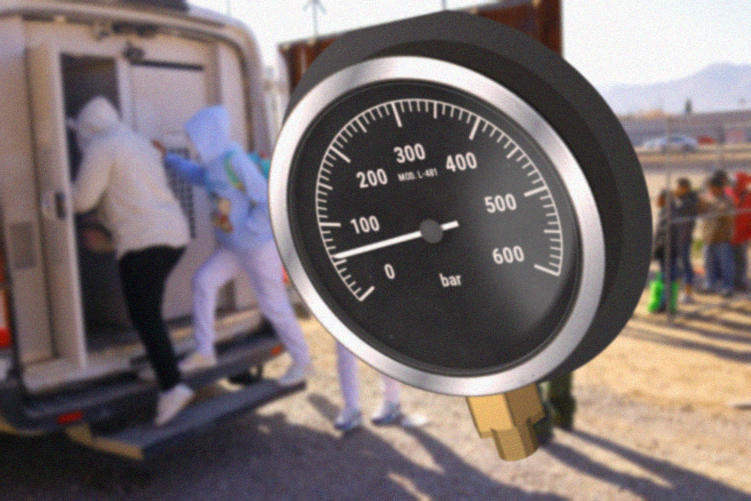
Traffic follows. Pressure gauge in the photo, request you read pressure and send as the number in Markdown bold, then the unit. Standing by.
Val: **60** bar
